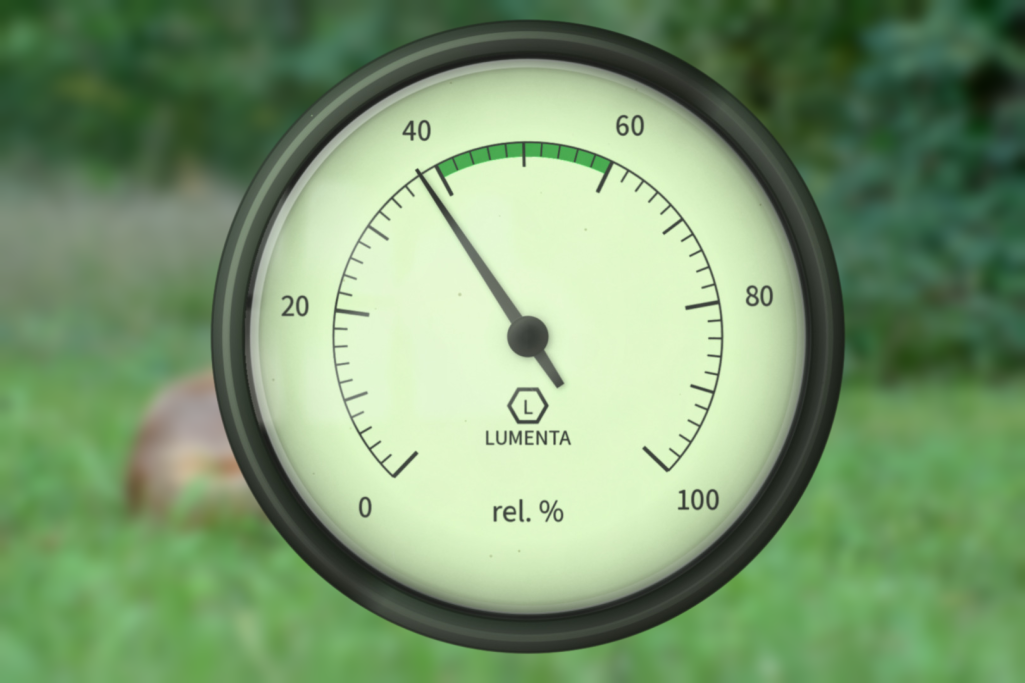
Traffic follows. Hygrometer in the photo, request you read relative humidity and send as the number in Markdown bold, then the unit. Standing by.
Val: **38** %
